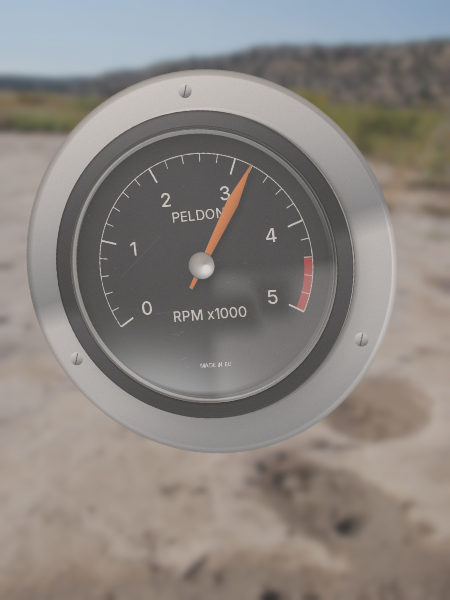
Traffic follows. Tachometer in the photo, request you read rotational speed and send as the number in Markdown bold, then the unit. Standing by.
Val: **3200** rpm
